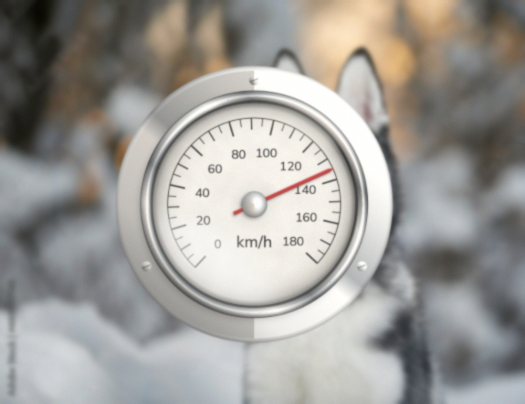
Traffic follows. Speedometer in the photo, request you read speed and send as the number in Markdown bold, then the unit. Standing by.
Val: **135** km/h
